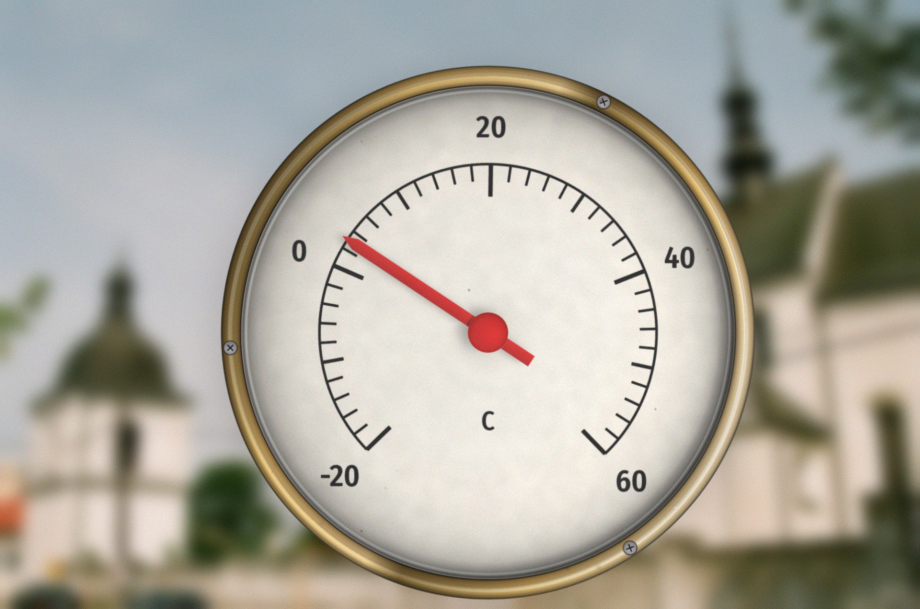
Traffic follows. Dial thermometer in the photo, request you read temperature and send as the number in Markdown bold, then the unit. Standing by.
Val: **3** °C
